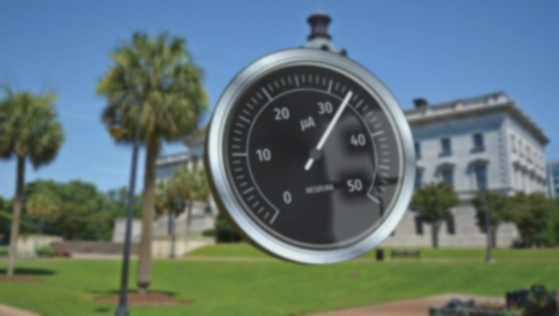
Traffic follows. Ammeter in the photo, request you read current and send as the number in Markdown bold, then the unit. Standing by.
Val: **33** µA
